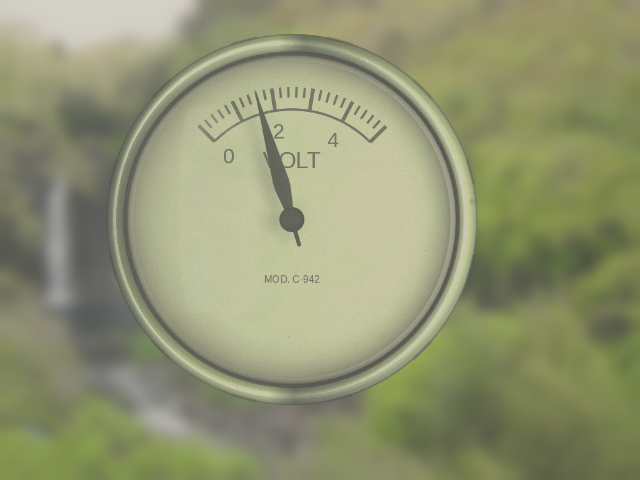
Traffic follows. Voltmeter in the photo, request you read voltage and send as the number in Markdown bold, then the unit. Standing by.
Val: **1.6** V
